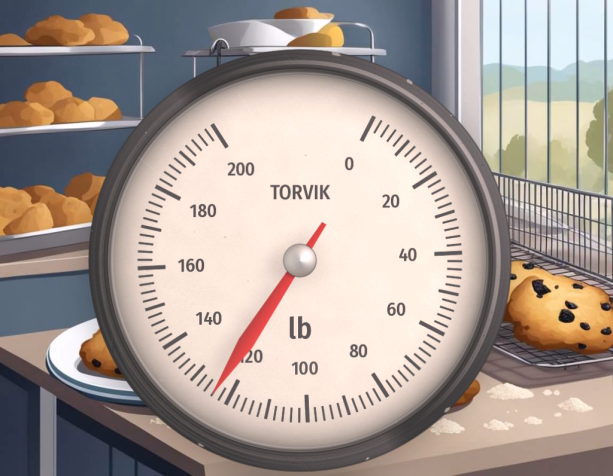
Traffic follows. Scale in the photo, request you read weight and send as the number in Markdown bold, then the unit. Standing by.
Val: **124** lb
